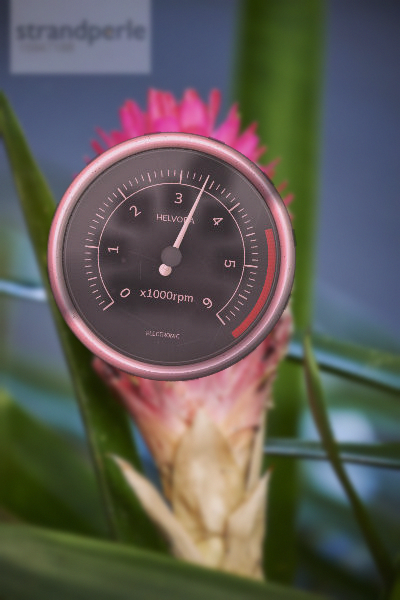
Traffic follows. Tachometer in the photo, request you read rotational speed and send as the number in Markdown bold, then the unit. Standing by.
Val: **3400** rpm
